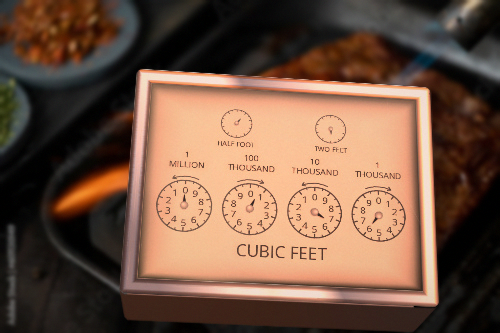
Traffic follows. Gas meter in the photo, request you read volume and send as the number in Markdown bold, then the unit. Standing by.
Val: **6600** ft³
